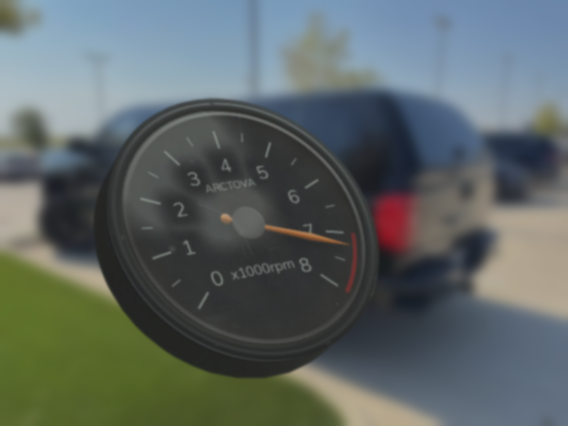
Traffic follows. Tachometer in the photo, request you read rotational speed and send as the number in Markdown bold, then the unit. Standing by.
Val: **7250** rpm
